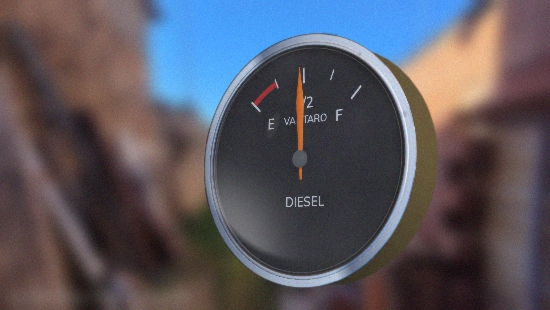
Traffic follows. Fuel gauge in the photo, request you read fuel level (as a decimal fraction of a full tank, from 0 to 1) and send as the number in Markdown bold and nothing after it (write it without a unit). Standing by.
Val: **0.5**
